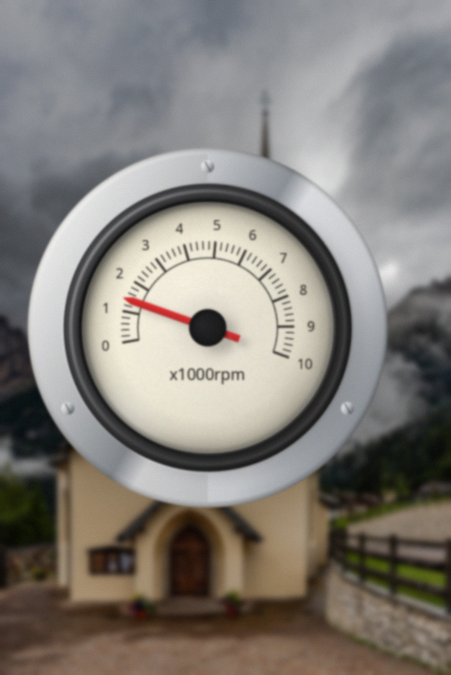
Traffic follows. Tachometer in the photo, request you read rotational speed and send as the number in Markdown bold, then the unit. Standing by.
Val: **1400** rpm
